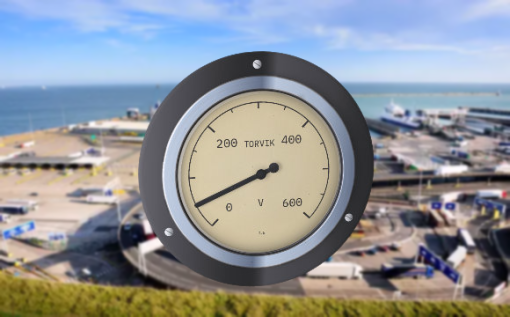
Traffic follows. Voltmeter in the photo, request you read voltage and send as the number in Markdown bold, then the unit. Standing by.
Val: **50** V
